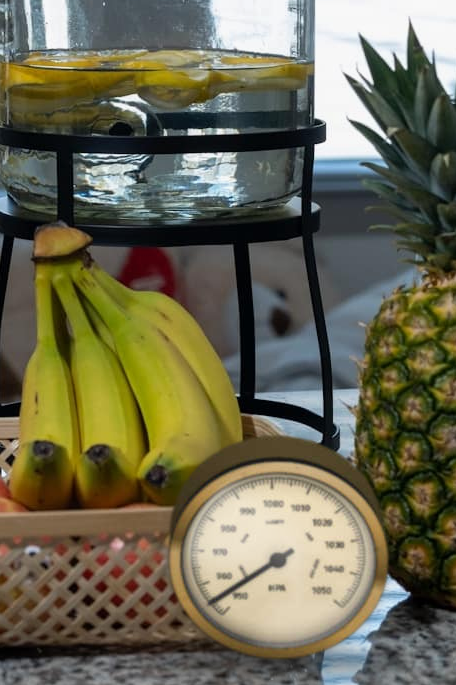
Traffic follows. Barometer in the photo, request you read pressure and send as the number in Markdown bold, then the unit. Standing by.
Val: **955** hPa
